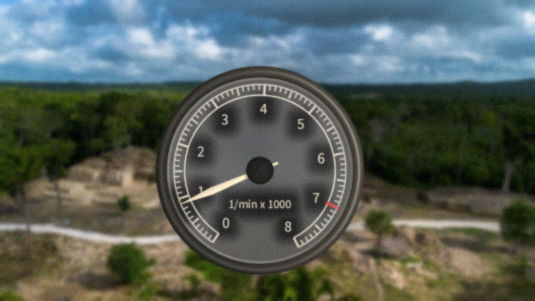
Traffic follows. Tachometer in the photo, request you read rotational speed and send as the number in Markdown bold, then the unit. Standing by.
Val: **900** rpm
